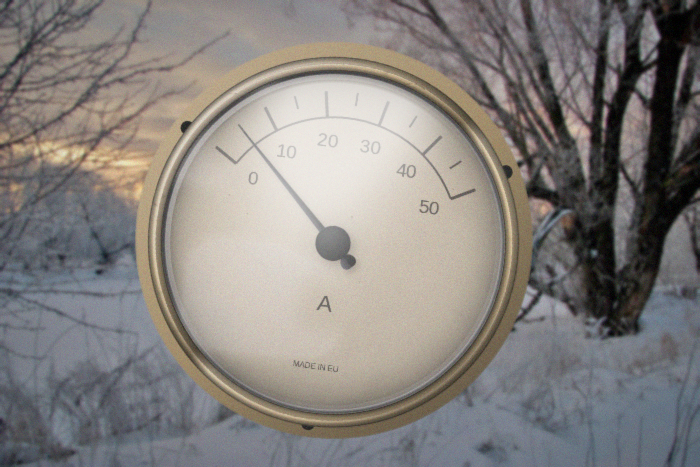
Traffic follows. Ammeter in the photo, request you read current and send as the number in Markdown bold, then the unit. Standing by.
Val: **5** A
